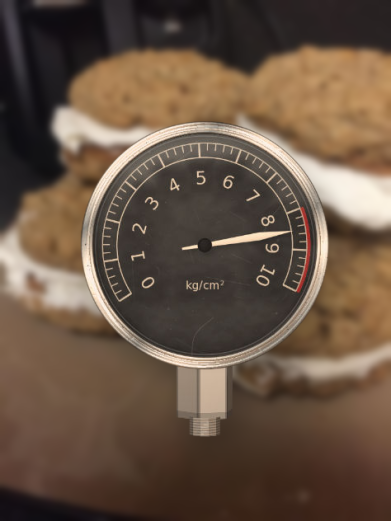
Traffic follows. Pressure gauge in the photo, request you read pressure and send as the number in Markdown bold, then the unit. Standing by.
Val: **8.5** kg/cm²
